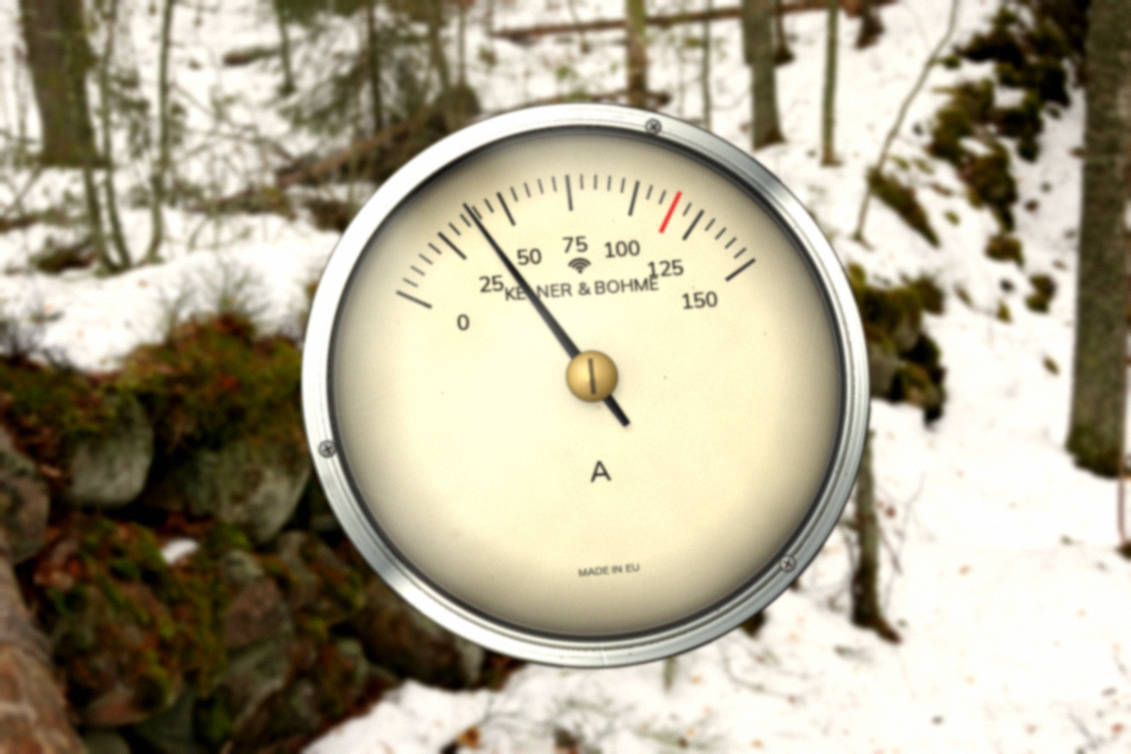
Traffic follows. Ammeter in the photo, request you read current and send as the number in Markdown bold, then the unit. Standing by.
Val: **37.5** A
